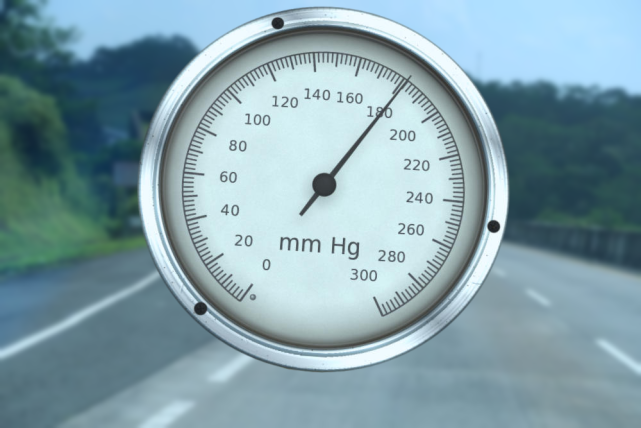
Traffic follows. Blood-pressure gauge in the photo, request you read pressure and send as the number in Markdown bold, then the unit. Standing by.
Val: **182** mmHg
